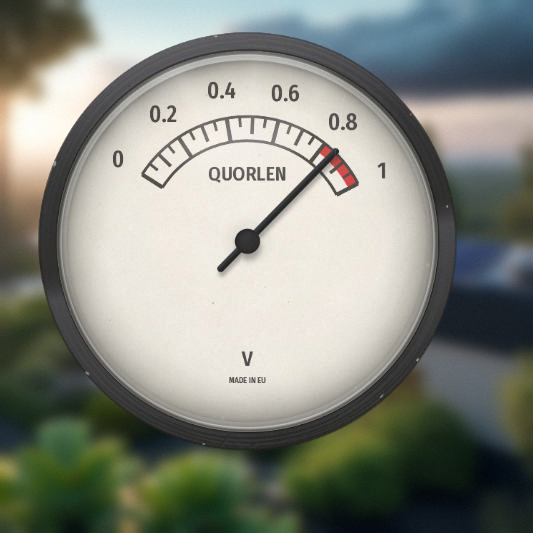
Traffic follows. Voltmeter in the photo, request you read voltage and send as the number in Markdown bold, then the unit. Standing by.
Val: **0.85** V
